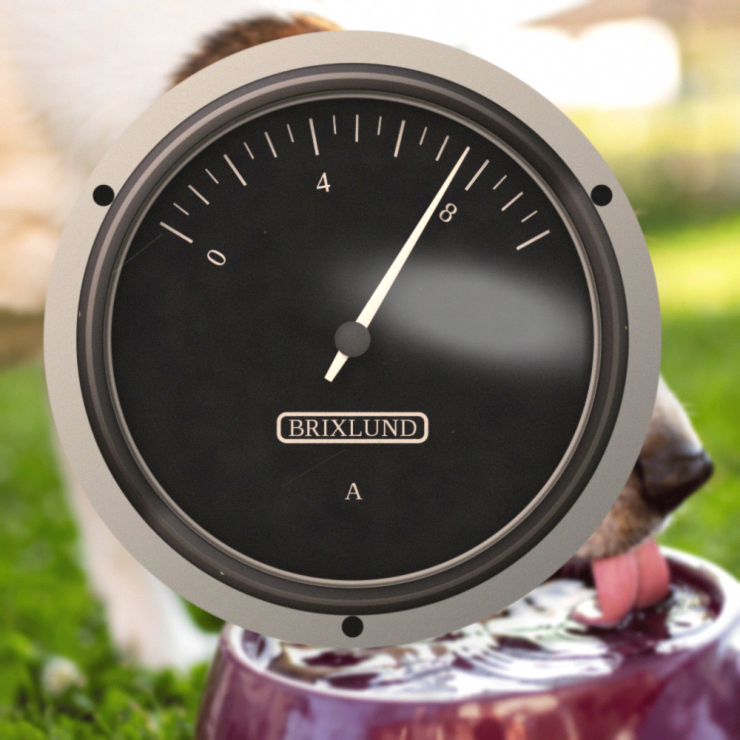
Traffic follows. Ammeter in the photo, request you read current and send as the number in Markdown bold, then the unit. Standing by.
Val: **7.5** A
